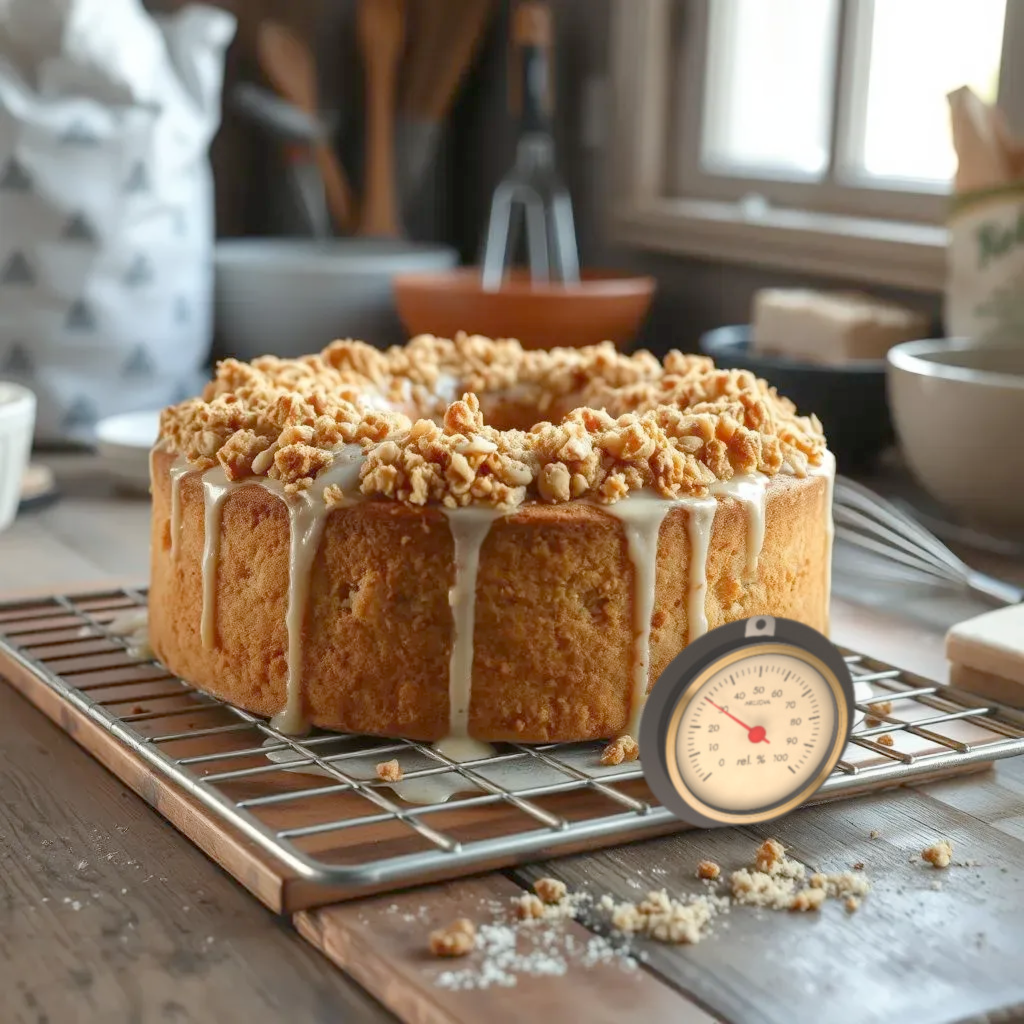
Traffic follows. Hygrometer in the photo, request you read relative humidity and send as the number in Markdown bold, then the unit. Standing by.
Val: **30** %
